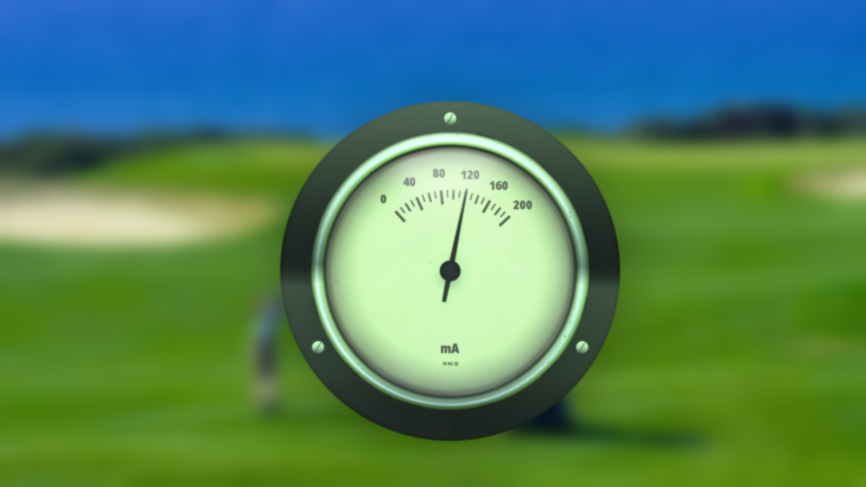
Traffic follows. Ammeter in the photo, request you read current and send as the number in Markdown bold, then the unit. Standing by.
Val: **120** mA
